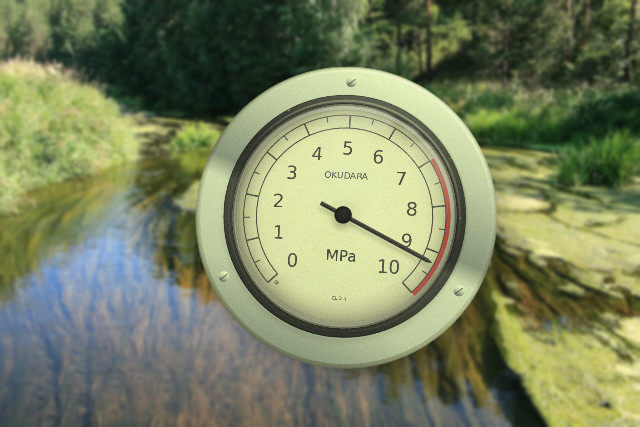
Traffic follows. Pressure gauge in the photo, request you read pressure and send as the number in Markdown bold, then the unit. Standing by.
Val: **9.25** MPa
